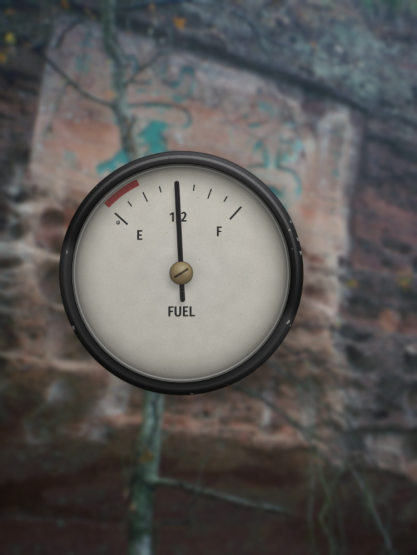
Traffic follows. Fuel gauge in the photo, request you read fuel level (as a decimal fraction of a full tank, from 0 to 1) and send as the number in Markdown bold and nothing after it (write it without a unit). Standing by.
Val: **0.5**
